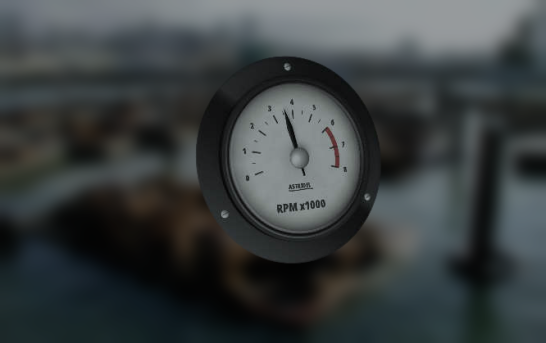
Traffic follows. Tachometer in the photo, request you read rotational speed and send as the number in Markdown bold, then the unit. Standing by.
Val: **3500** rpm
